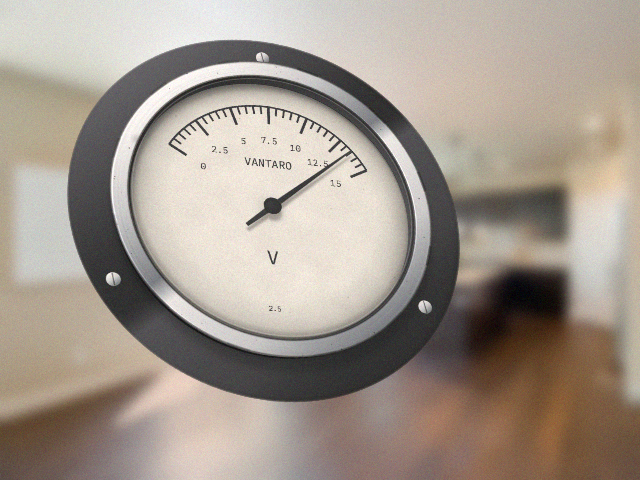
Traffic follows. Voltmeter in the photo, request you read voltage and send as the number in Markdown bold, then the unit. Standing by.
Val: **13.5** V
